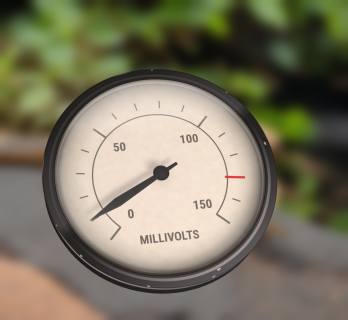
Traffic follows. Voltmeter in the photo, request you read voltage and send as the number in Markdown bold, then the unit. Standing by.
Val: **10** mV
